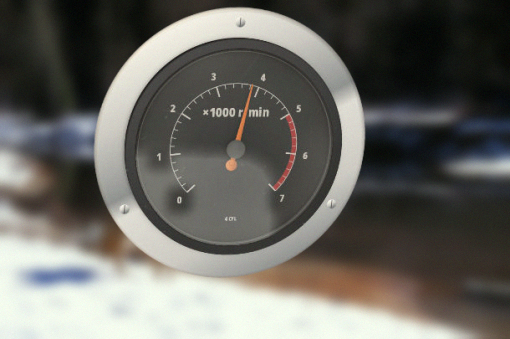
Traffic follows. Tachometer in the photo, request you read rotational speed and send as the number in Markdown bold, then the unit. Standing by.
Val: **3800** rpm
